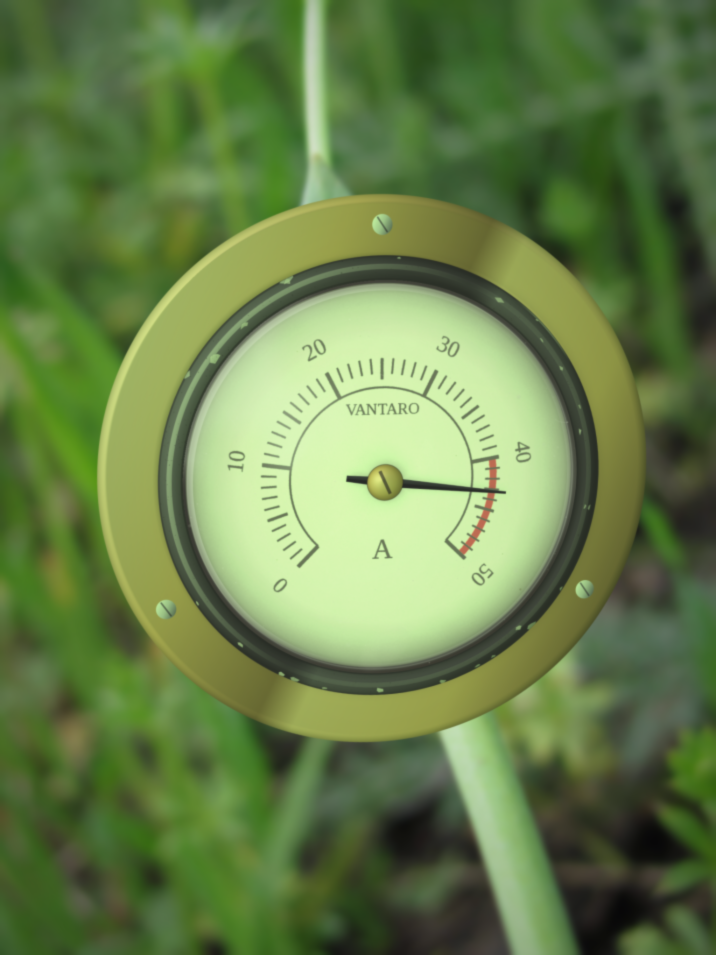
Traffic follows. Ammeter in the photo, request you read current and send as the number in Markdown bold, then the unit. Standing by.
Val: **43** A
